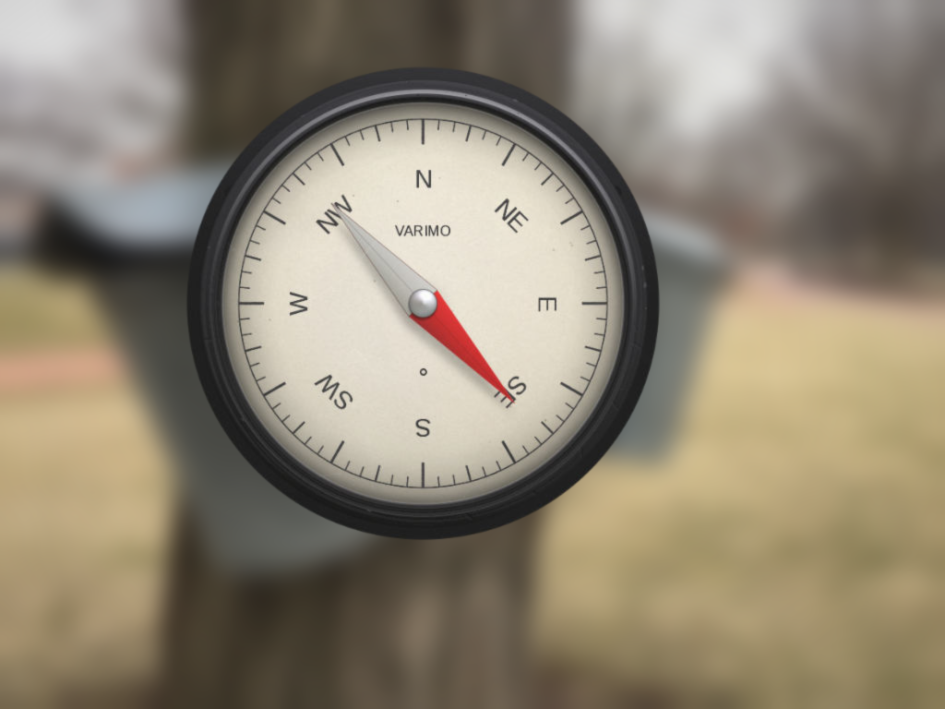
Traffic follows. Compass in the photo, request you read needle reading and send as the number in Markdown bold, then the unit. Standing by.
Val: **137.5** °
